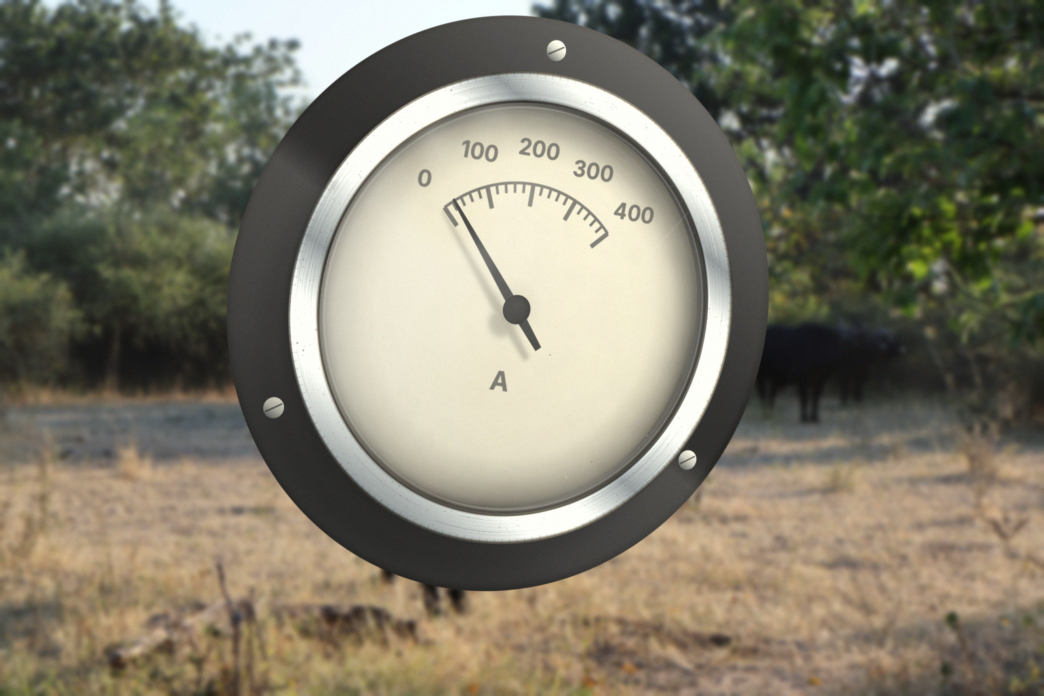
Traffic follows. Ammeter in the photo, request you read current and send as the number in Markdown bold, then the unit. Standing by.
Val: **20** A
